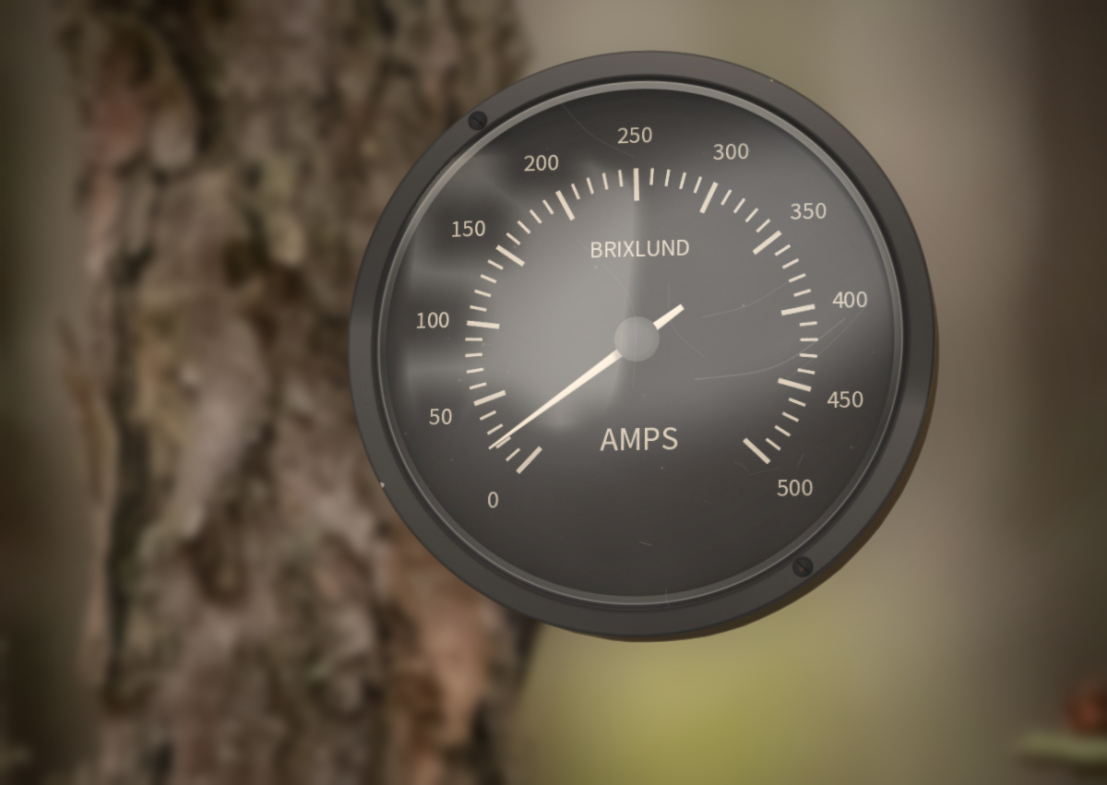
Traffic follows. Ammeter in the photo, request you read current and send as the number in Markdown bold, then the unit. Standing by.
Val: **20** A
